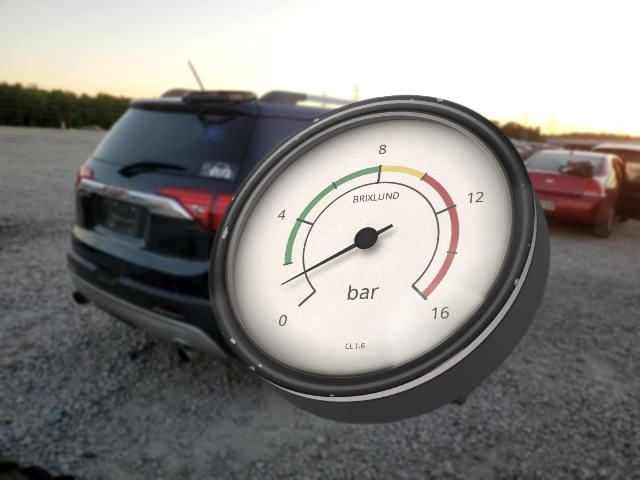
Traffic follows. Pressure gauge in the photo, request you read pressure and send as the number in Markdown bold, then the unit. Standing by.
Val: **1** bar
